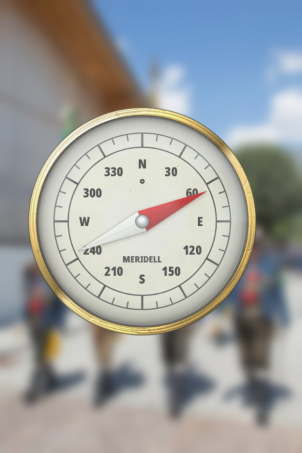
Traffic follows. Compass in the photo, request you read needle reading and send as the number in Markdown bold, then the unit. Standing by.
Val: **65** °
